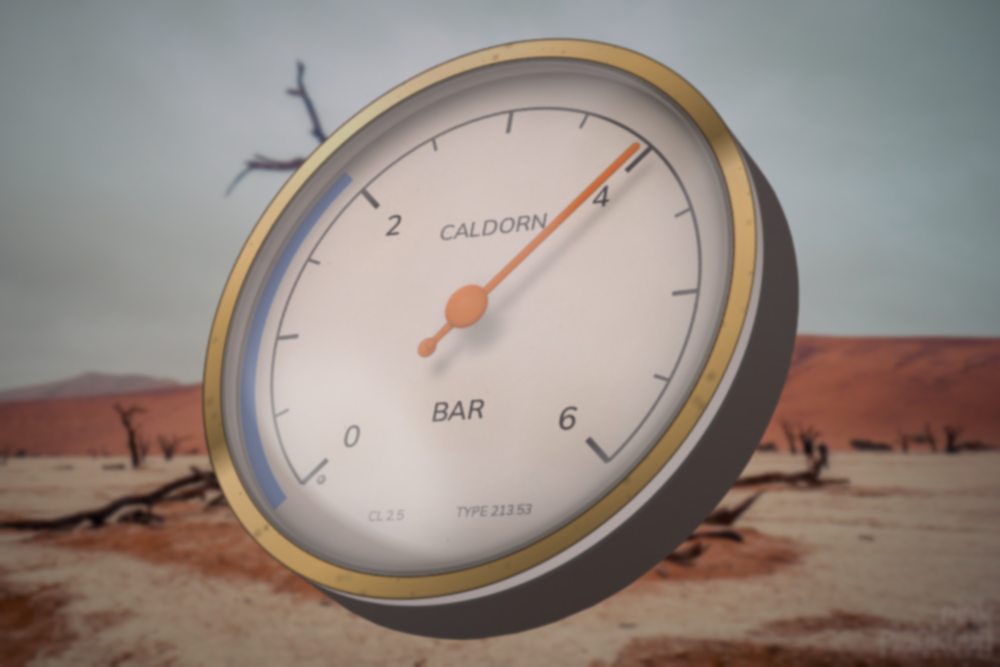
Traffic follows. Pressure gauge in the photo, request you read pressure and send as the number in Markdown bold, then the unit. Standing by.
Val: **4** bar
